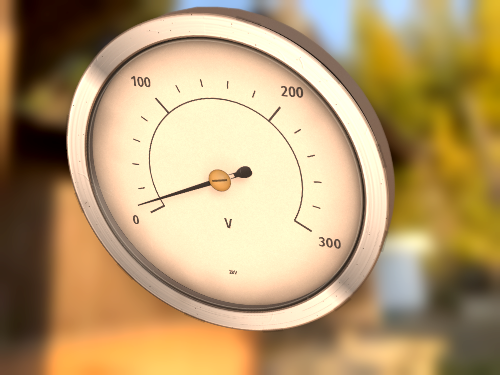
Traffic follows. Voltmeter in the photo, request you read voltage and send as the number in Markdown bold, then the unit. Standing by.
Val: **10** V
